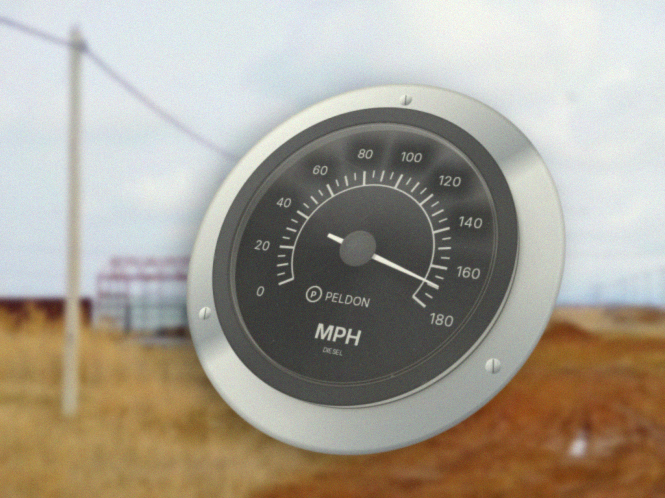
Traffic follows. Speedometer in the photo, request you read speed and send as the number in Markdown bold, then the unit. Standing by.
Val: **170** mph
